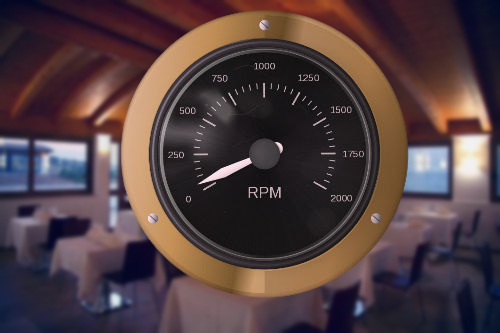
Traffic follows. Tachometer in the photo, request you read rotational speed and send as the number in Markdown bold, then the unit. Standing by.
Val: **50** rpm
